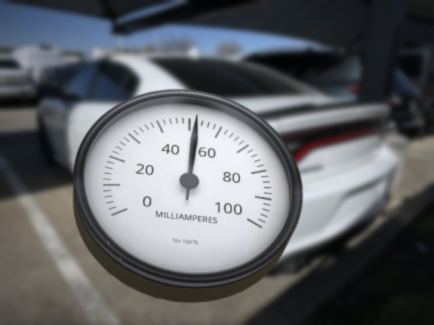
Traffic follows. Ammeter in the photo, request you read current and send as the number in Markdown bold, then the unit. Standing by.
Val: **52** mA
